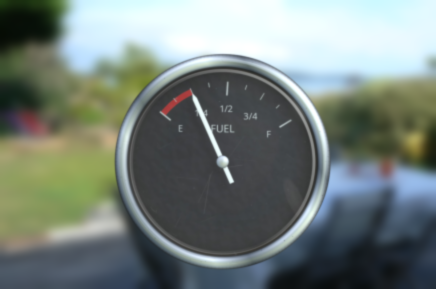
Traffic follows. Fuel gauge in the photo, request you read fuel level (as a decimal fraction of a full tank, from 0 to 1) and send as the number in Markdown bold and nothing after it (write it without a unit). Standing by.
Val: **0.25**
